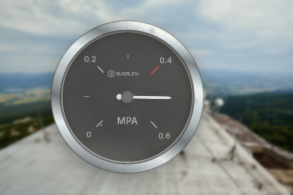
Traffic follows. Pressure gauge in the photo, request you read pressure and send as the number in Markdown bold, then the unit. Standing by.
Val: **0.5** MPa
